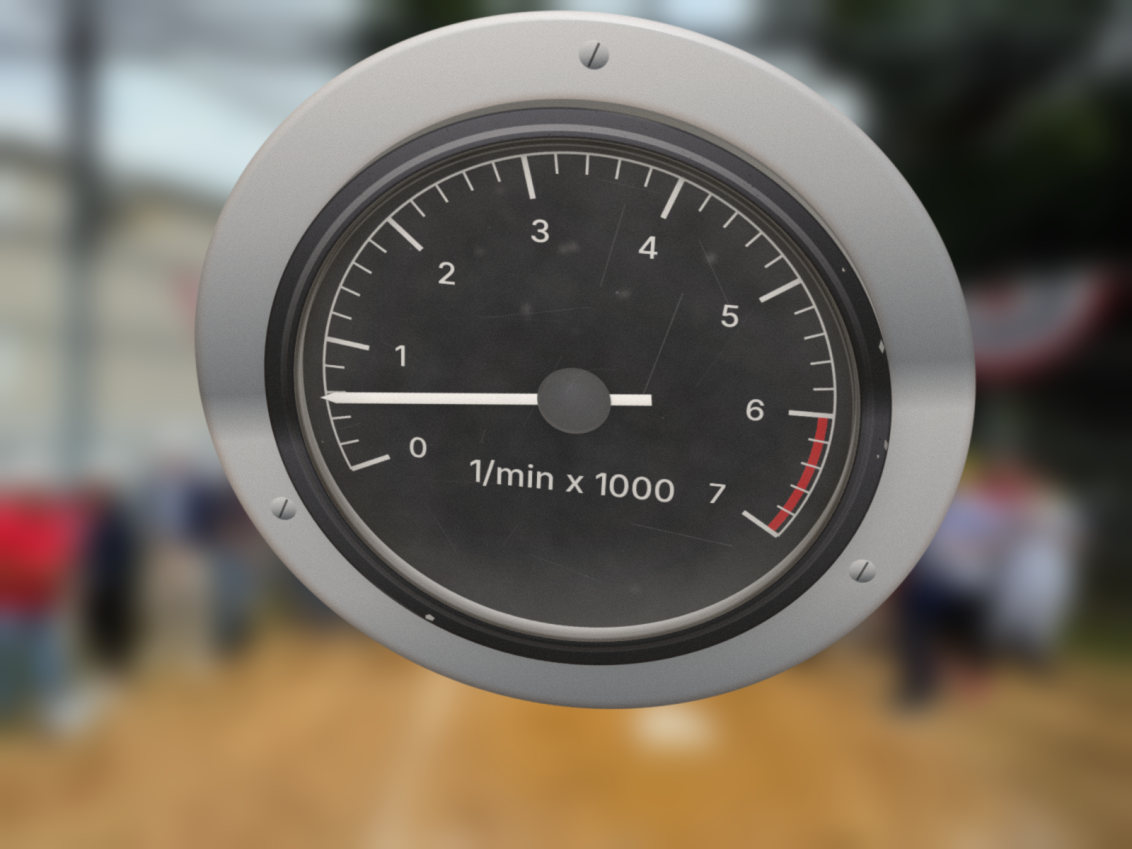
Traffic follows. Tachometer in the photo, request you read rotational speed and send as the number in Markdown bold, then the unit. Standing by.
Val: **600** rpm
